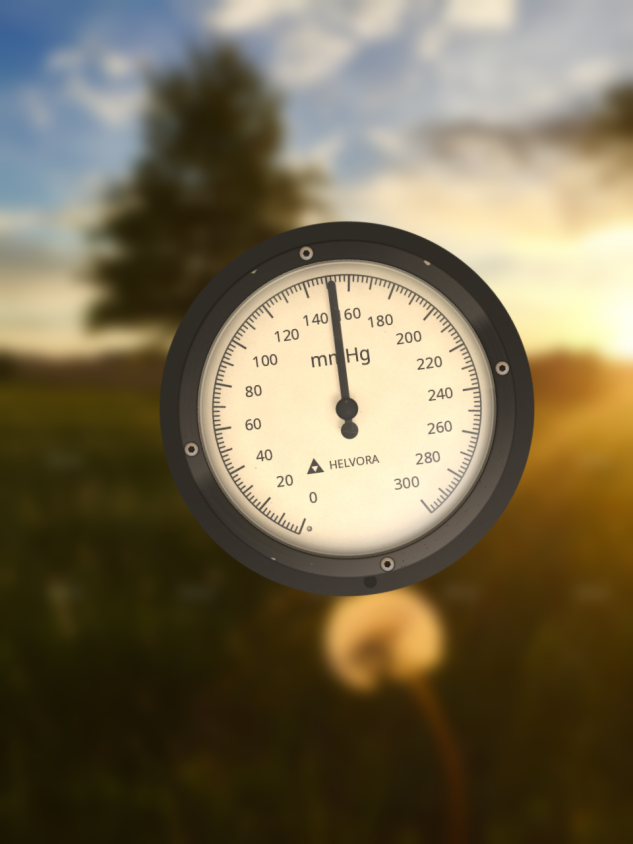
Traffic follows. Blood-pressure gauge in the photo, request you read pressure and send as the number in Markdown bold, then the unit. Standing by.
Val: **152** mmHg
